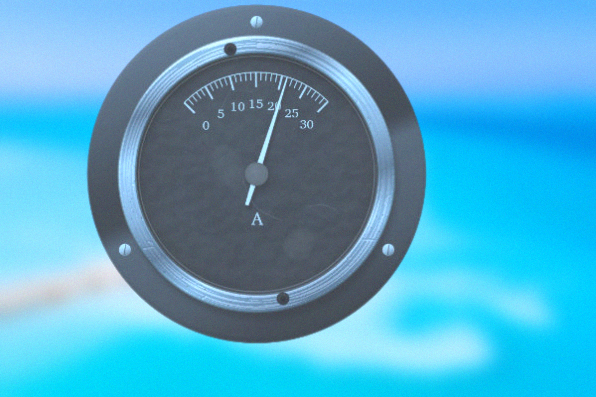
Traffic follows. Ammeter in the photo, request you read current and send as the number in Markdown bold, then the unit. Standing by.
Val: **21** A
